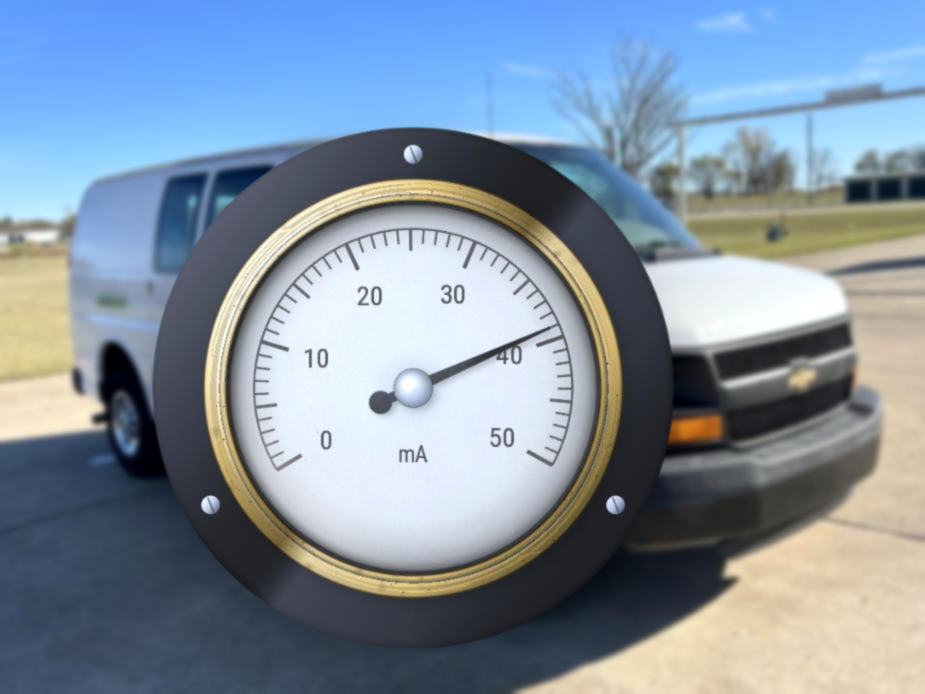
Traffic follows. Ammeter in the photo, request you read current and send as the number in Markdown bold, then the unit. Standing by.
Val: **39** mA
